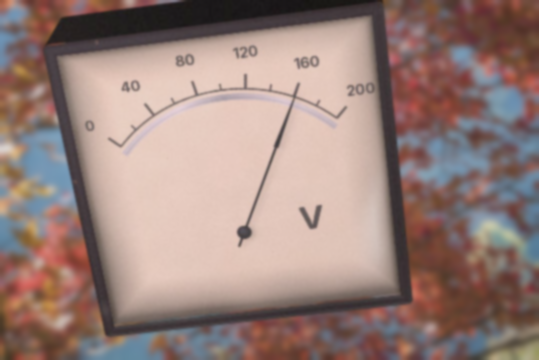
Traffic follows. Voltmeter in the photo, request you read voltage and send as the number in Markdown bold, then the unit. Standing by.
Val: **160** V
